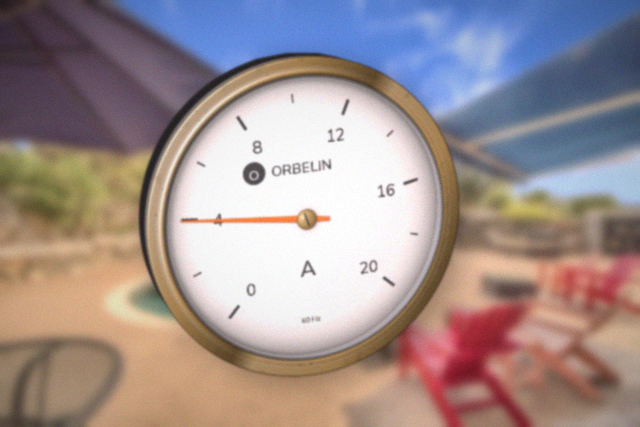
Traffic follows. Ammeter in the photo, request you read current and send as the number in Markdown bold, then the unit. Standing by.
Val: **4** A
